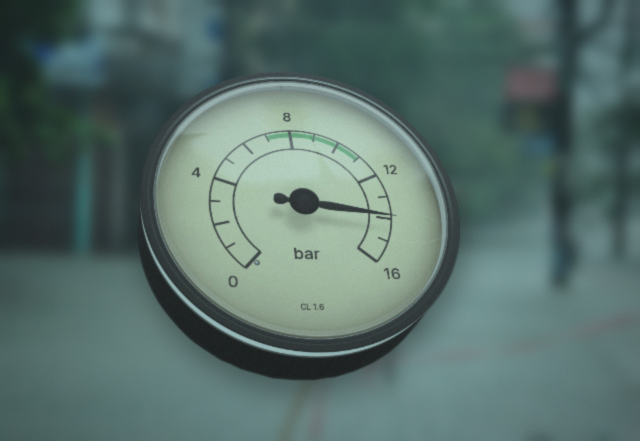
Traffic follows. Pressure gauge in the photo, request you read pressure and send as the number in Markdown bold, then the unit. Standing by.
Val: **14** bar
